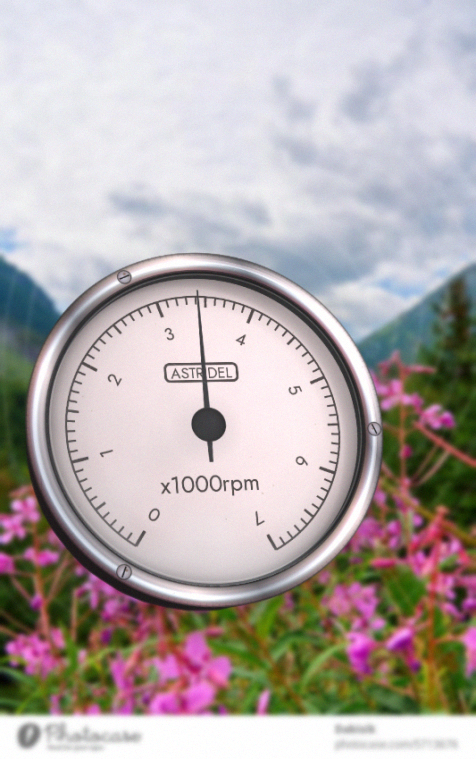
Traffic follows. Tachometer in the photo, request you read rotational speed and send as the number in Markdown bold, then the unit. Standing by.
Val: **3400** rpm
